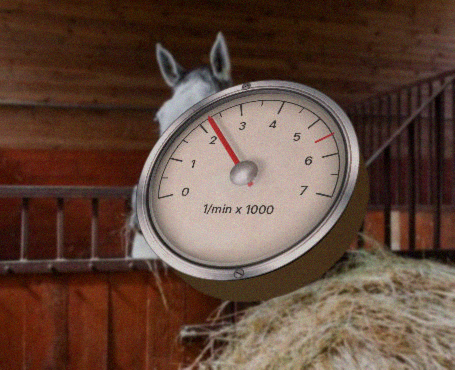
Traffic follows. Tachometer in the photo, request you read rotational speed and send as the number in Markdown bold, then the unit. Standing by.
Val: **2250** rpm
